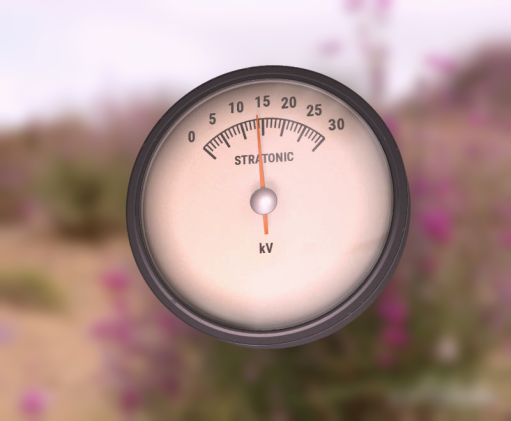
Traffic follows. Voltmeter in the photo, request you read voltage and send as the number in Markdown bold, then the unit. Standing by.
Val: **14** kV
